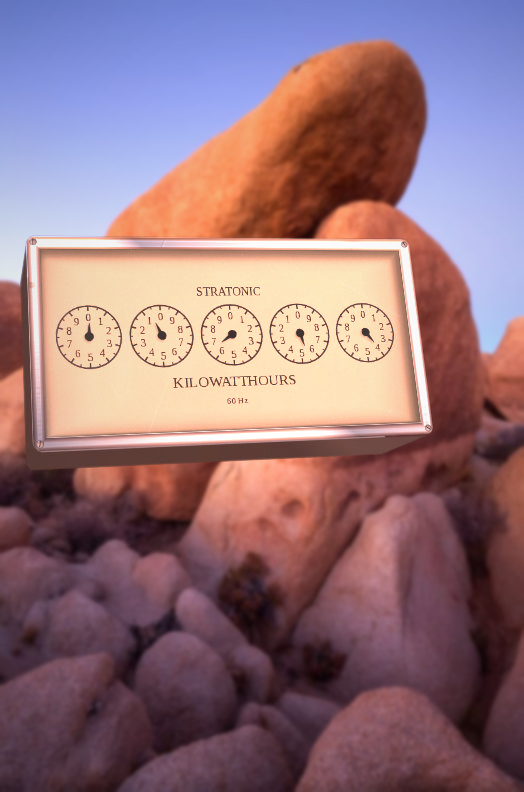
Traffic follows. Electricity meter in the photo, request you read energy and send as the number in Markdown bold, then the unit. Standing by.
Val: **654** kWh
